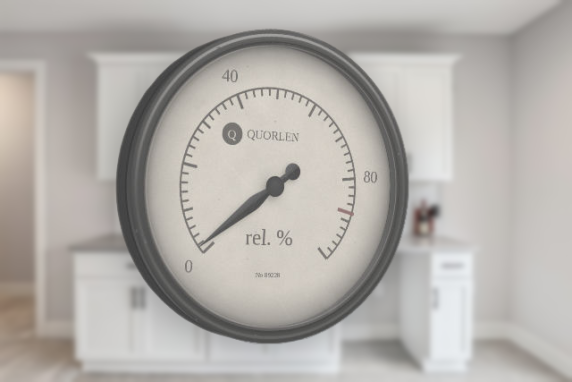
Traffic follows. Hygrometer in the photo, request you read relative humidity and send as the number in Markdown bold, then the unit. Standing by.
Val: **2** %
